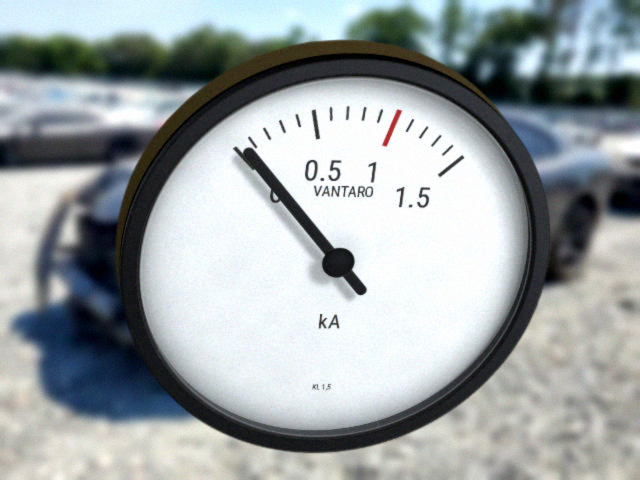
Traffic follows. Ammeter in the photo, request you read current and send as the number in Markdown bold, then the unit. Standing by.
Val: **0.05** kA
